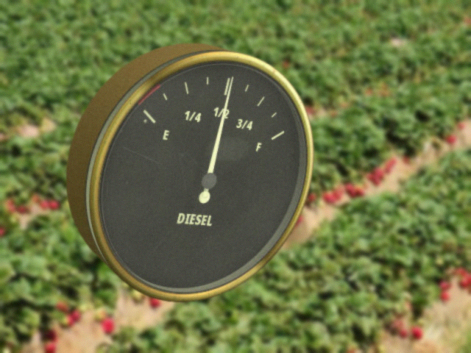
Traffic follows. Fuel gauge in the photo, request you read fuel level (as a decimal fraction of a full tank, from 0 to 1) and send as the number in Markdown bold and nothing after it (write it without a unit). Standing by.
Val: **0.5**
